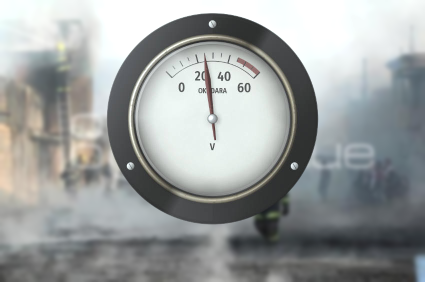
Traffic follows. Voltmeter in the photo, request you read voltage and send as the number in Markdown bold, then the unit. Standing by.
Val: **25** V
